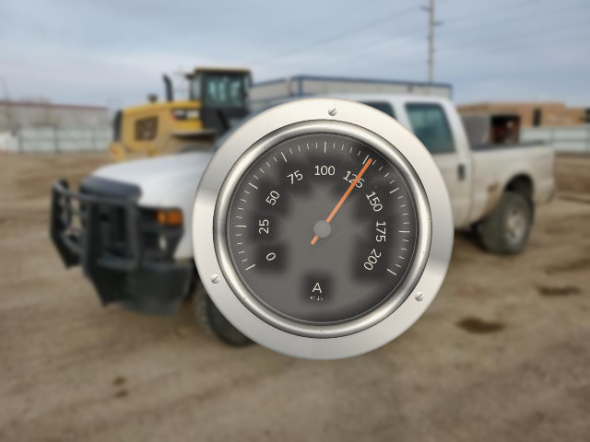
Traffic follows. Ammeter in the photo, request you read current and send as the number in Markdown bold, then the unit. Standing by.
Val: **127.5** A
